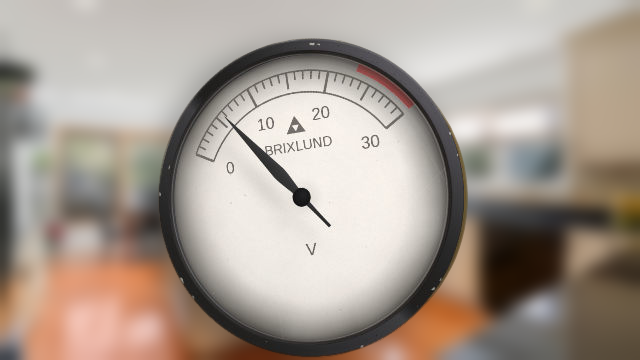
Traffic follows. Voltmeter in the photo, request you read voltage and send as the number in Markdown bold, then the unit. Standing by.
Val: **6** V
